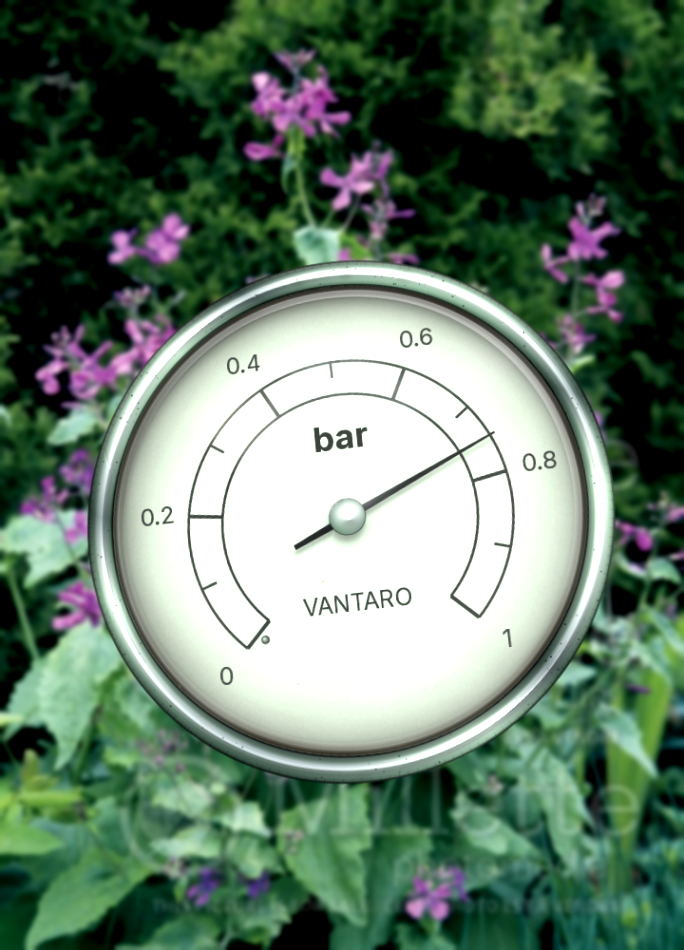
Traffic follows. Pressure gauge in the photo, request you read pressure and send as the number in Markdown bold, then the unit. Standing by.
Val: **0.75** bar
